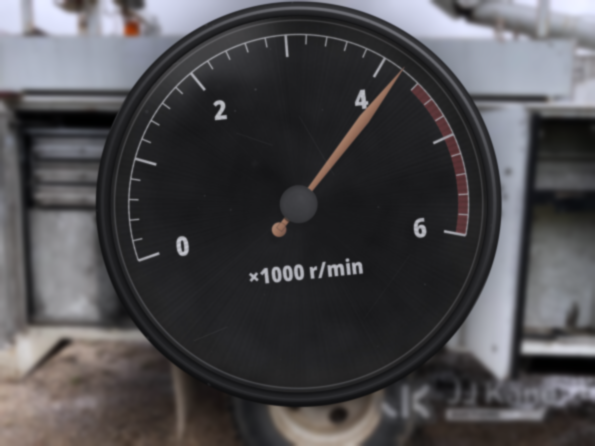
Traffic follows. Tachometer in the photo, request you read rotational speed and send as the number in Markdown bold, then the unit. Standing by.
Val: **4200** rpm
